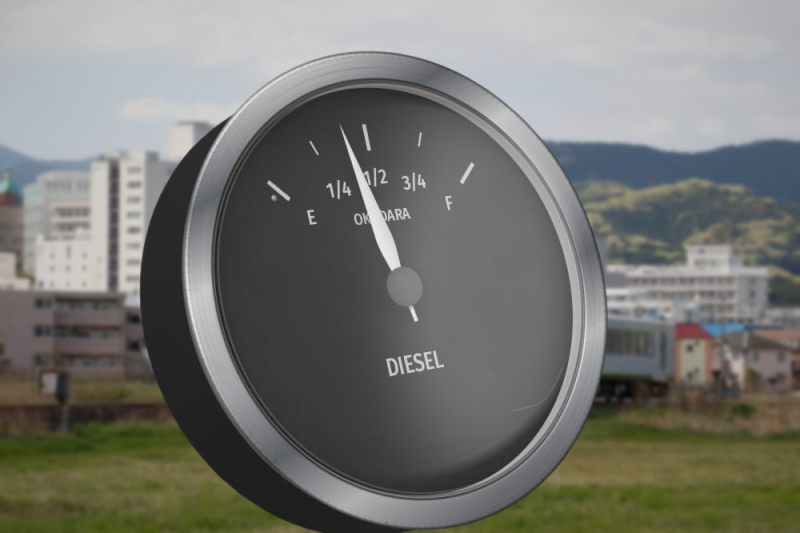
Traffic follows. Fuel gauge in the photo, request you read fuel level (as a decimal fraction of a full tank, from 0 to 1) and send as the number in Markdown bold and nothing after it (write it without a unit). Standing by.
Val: **0.375**
